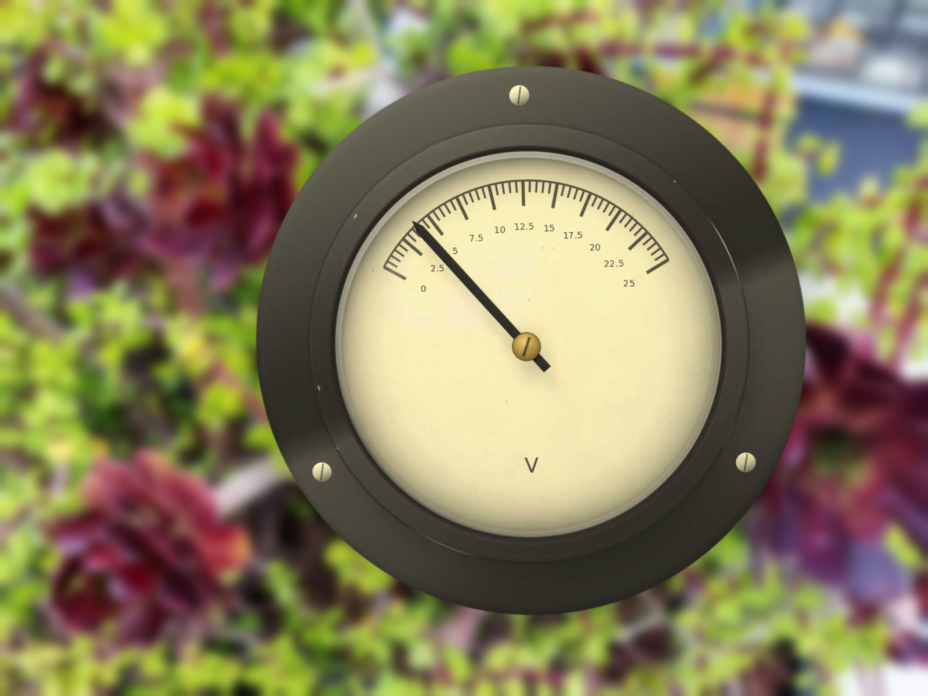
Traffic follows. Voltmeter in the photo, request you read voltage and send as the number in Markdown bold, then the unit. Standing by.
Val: **4** V
